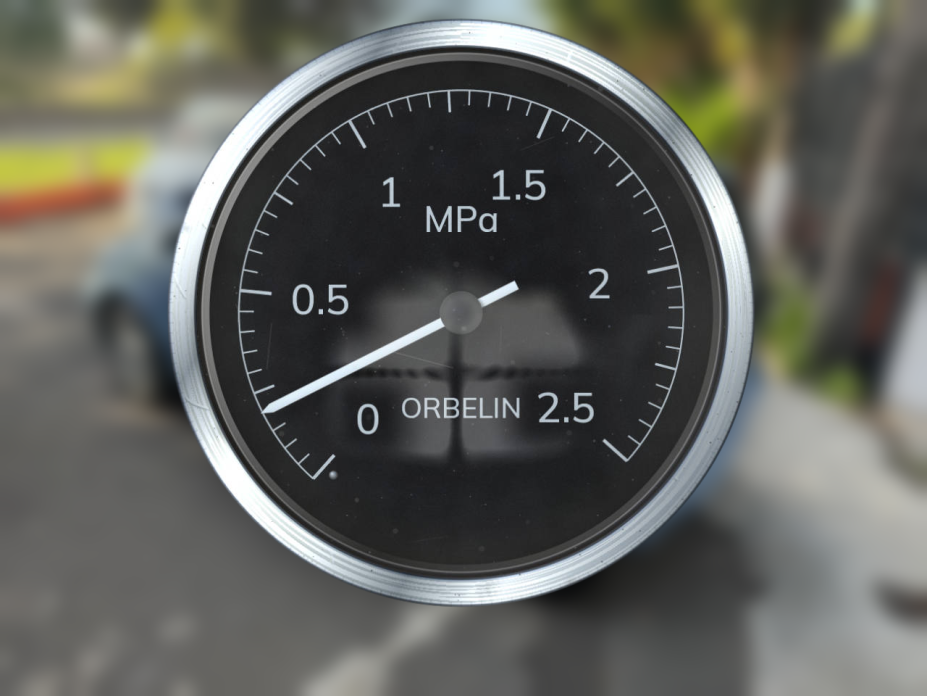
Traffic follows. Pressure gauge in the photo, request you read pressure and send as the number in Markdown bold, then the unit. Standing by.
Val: **0.2** MPa
